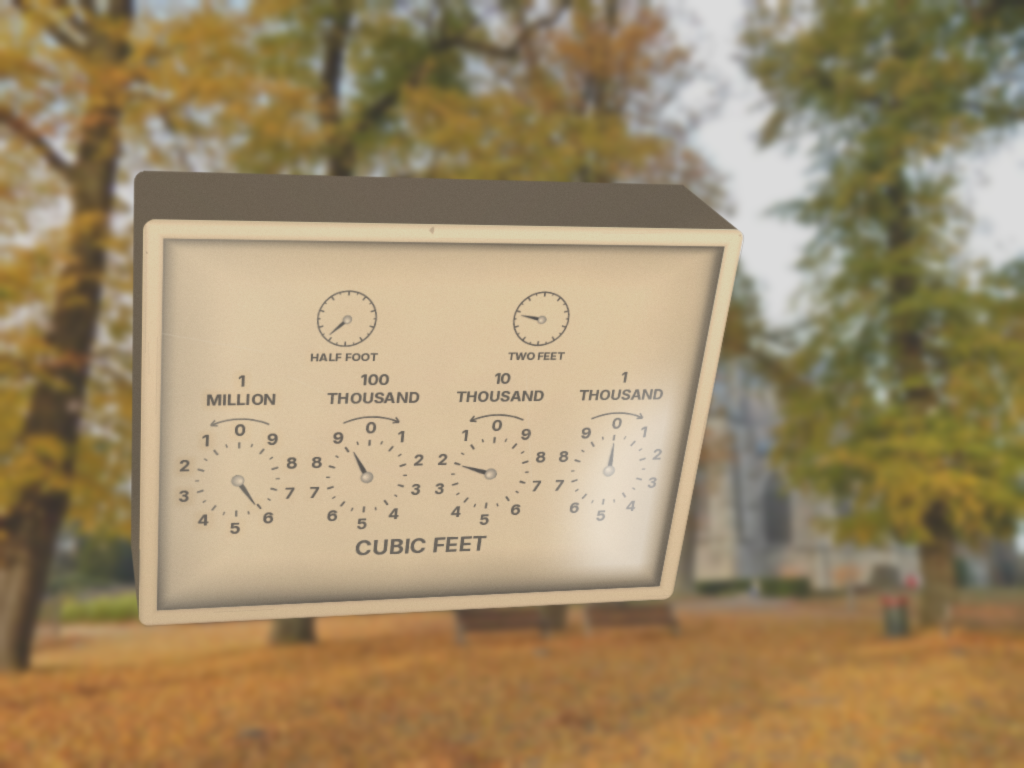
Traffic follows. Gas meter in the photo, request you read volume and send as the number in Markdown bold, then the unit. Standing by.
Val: **592000** ft³
